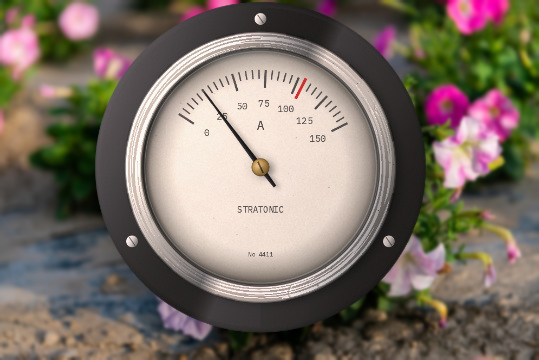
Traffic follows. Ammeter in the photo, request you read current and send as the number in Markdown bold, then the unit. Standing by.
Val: **25** A
